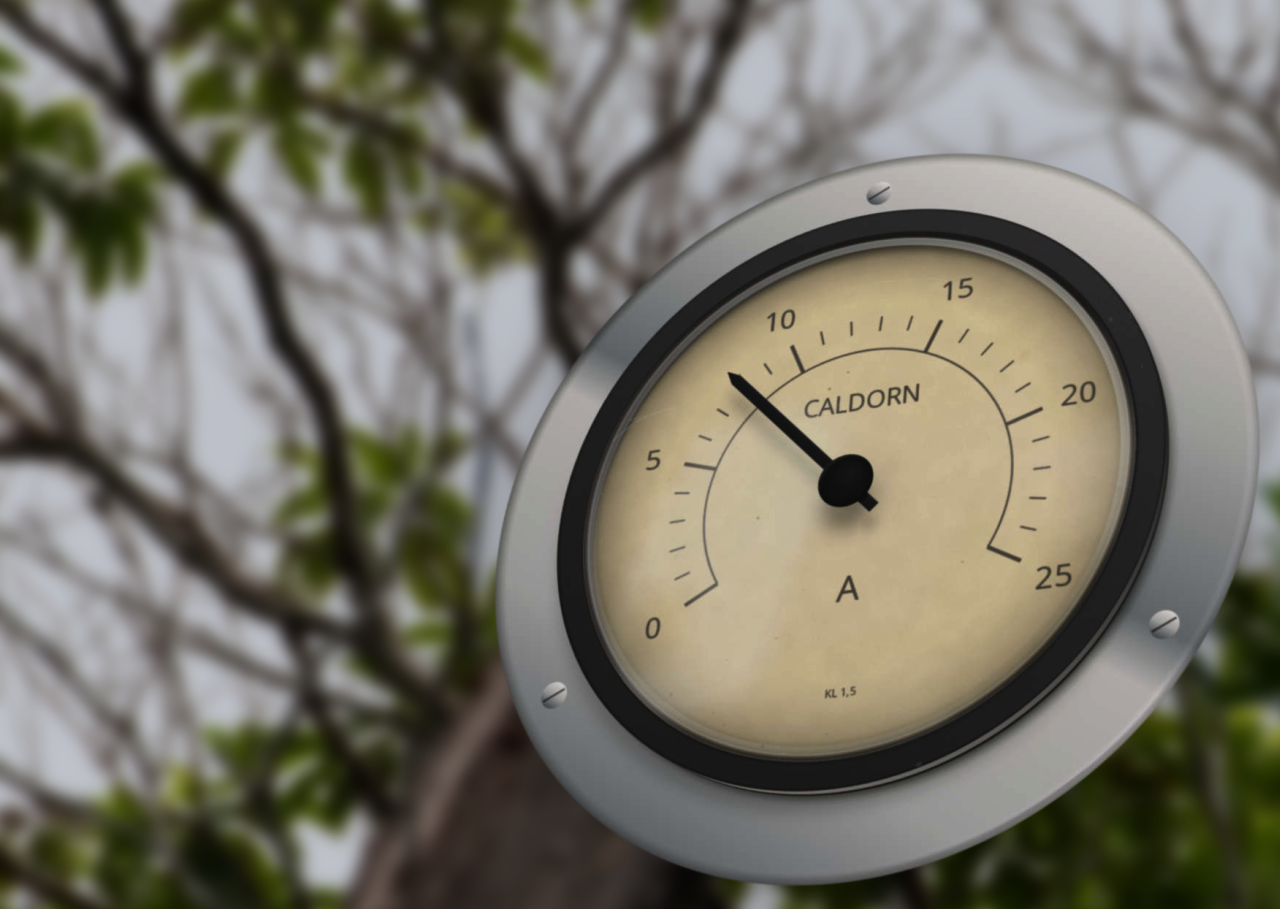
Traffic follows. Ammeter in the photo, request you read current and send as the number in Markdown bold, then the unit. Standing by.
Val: **8** A
